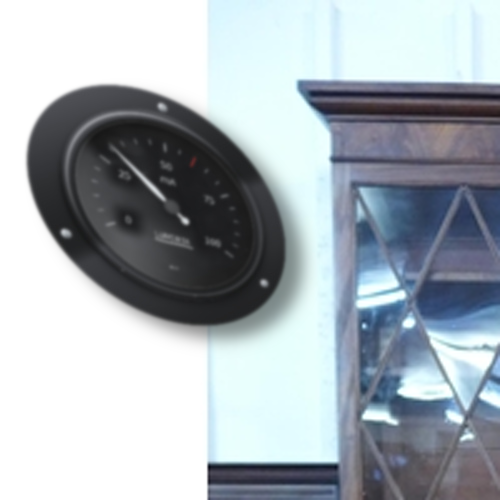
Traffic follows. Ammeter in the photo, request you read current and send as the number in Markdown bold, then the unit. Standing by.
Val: **30** mA
